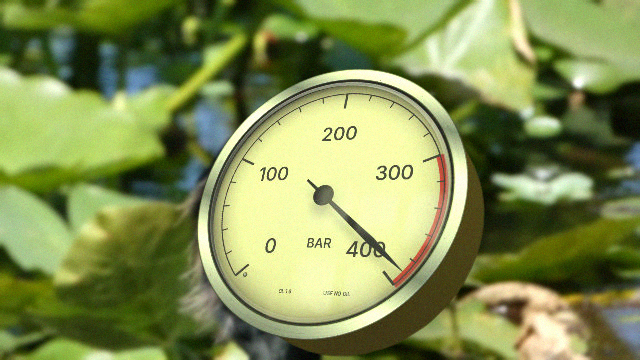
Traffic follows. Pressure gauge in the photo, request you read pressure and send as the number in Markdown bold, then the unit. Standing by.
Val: **390** bar
